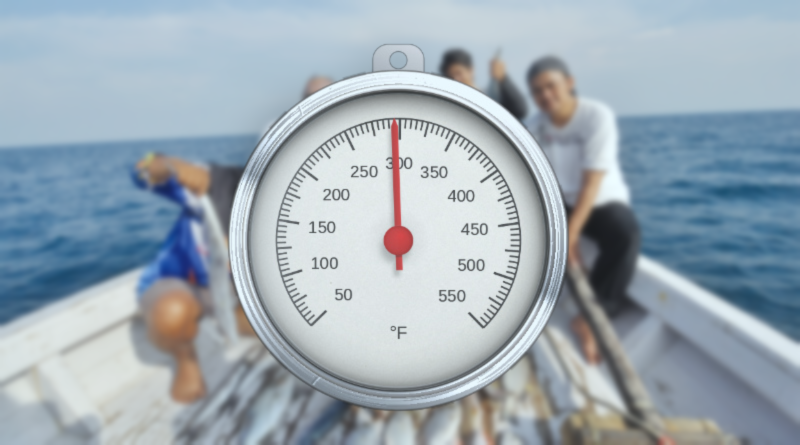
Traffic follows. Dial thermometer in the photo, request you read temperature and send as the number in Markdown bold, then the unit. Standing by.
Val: **295** °F
